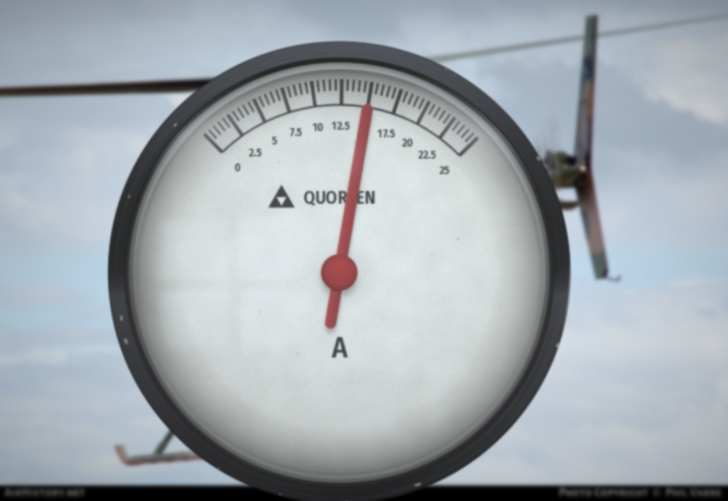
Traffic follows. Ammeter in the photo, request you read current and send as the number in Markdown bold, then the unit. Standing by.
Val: **15** A
